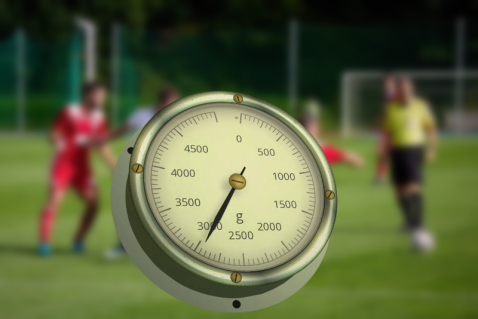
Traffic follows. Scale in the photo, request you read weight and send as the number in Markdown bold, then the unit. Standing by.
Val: **2950** g
